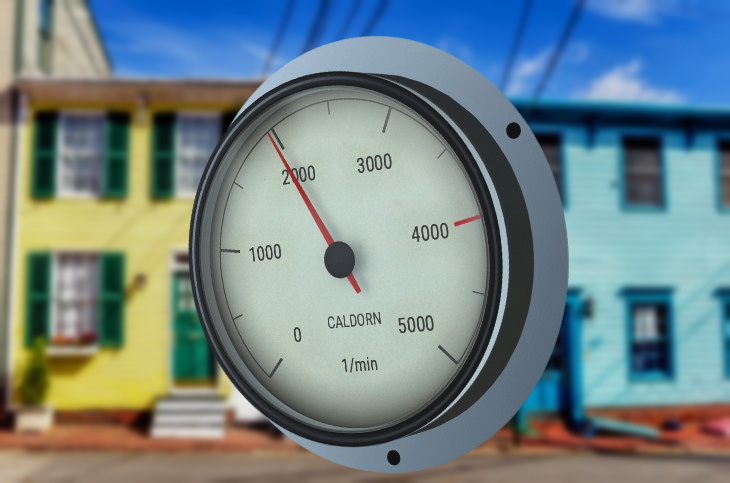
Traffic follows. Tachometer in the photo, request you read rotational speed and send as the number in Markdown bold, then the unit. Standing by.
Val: **2000** rpm
